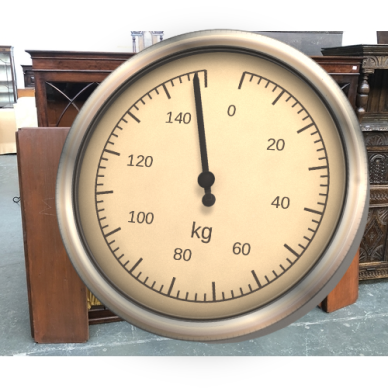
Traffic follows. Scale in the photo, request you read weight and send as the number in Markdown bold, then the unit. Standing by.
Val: **148** kg
